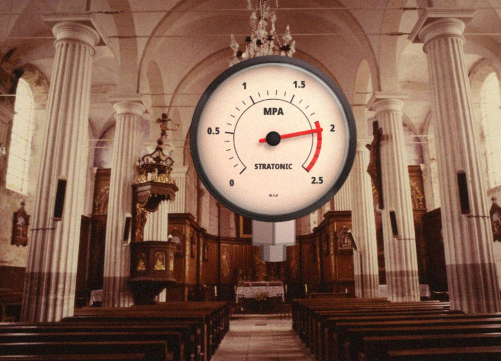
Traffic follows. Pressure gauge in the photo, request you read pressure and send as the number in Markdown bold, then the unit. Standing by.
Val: **2** MPa
